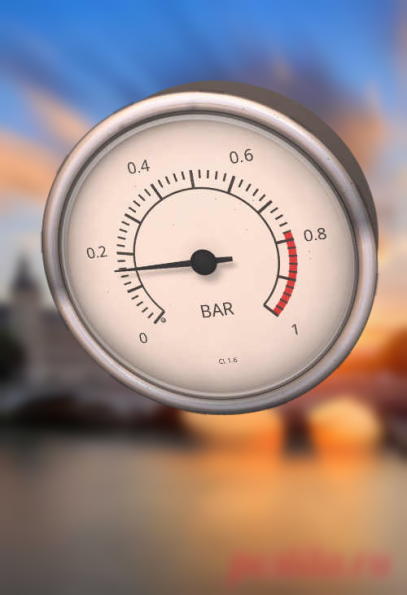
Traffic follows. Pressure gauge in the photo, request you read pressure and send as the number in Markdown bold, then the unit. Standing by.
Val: **0.16** bar
